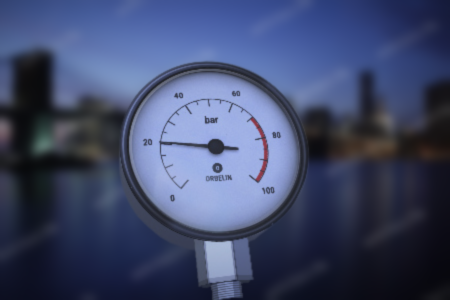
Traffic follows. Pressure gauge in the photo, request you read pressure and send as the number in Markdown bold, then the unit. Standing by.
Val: **20** bar
